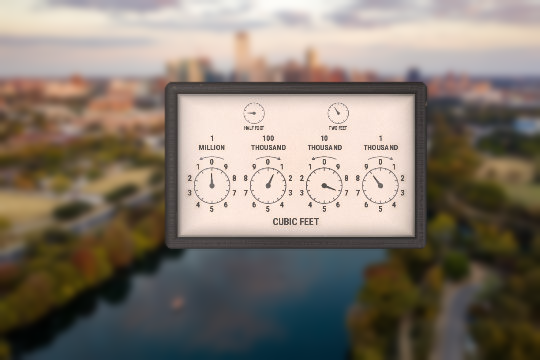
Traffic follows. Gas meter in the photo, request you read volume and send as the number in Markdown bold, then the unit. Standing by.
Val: **6900** ft³
